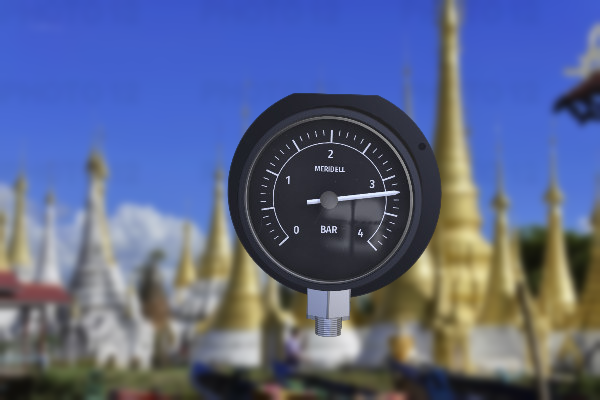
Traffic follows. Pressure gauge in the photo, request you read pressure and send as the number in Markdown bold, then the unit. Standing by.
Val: **3.2** bar
